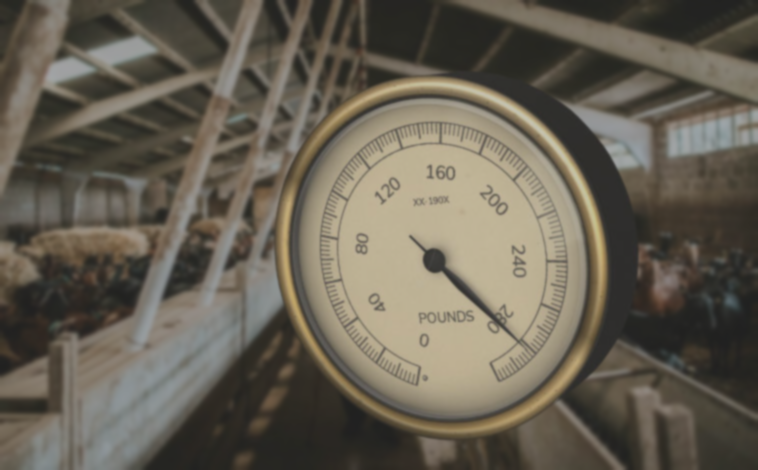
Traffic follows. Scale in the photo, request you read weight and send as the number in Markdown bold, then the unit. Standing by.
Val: **280** lb
